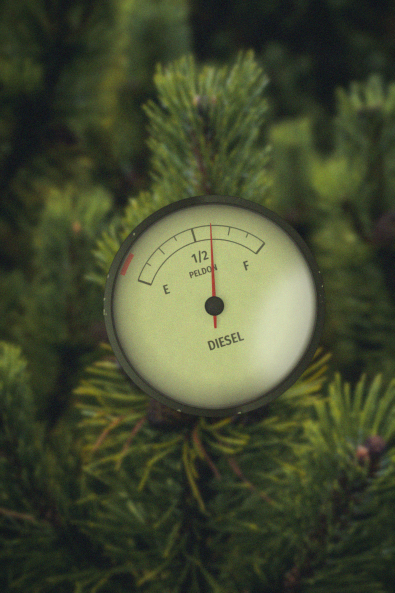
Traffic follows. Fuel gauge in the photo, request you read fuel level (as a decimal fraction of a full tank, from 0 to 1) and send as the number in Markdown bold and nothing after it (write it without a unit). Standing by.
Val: **0.625**
